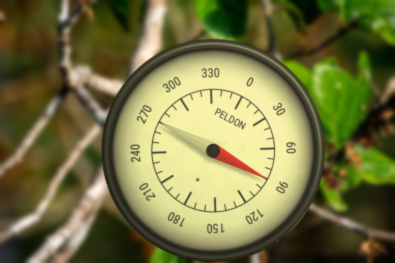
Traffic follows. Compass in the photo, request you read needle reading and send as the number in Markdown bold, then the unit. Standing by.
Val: **90** °
